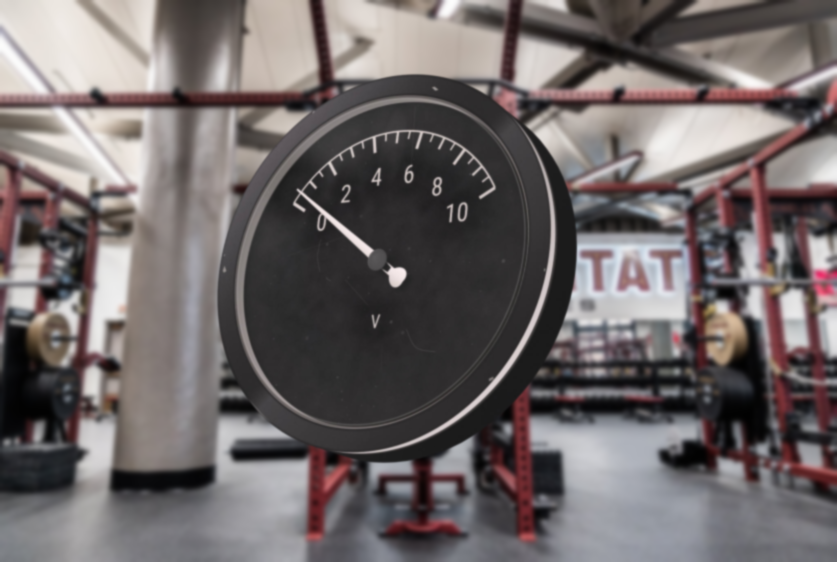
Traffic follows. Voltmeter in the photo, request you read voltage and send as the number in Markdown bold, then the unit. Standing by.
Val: **0.5** V
